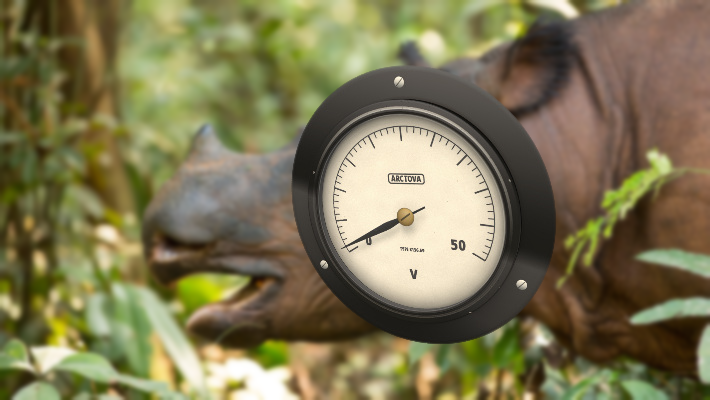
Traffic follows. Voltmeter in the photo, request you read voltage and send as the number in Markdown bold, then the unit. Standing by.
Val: **1** V
